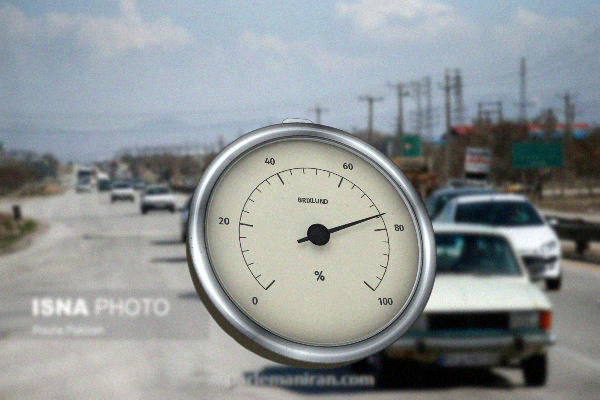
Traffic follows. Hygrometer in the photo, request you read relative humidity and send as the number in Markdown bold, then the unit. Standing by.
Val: **76** %
